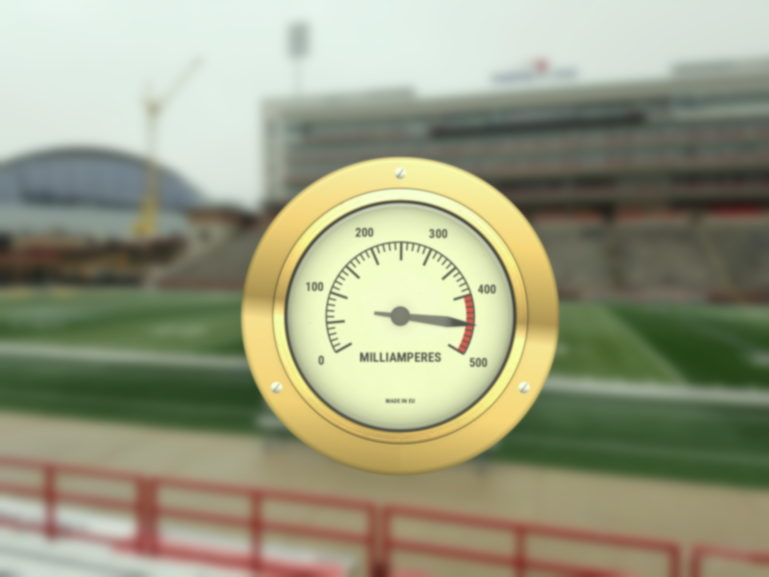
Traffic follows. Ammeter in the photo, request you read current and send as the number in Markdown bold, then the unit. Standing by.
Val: **450** mA
